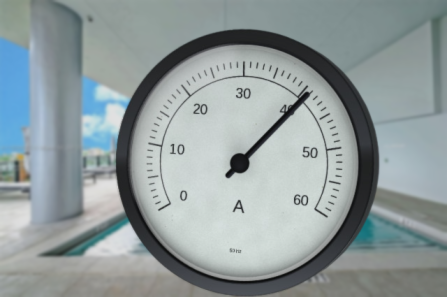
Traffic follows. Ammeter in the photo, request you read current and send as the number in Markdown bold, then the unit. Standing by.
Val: **41** A
